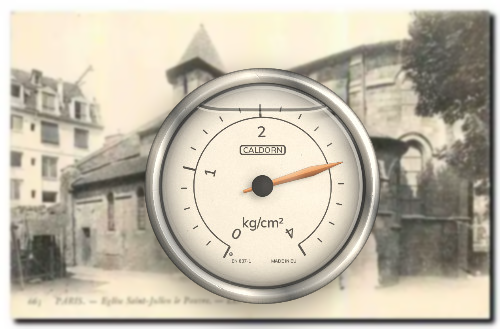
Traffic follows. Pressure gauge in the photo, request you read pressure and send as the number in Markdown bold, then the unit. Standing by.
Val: **3** kg/cm²
